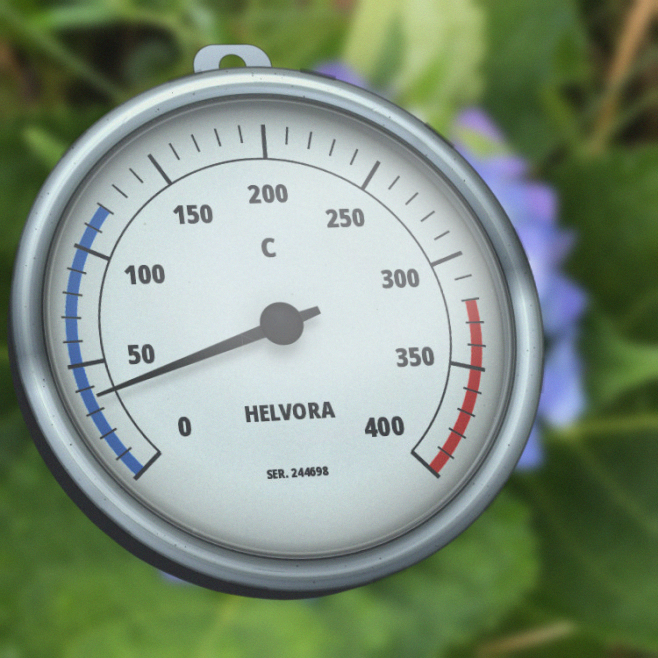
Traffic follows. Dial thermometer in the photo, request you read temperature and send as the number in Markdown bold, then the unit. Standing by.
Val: **35** °C
